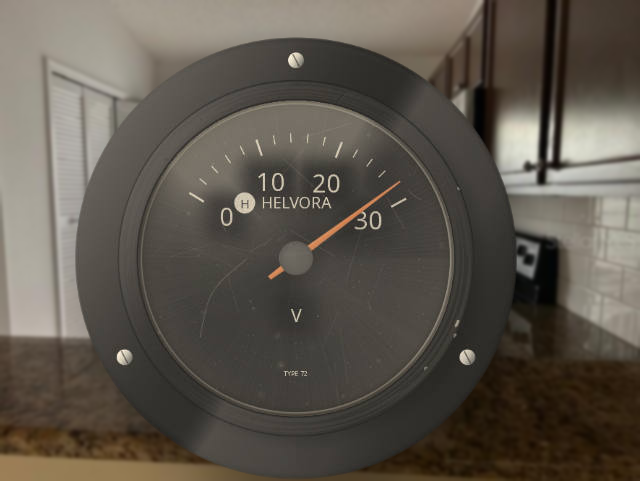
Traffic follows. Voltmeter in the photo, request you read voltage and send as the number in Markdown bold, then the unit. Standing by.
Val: **28** V
